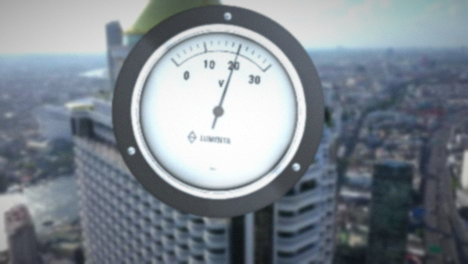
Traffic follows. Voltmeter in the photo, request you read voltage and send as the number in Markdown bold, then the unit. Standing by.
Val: **20** V
